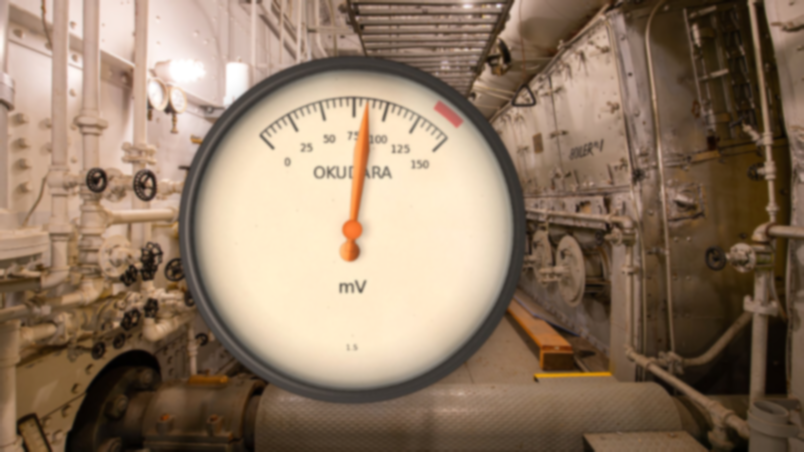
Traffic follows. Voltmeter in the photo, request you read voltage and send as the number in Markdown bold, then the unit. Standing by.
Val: **85** mV
